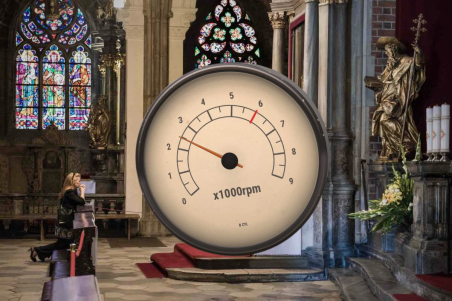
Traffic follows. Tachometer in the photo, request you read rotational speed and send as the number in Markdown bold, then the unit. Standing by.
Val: **2500** rpm
